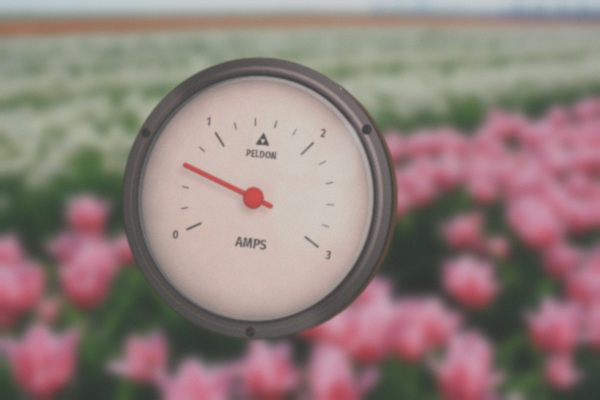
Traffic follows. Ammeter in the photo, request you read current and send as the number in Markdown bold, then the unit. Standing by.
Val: **0.6** A
